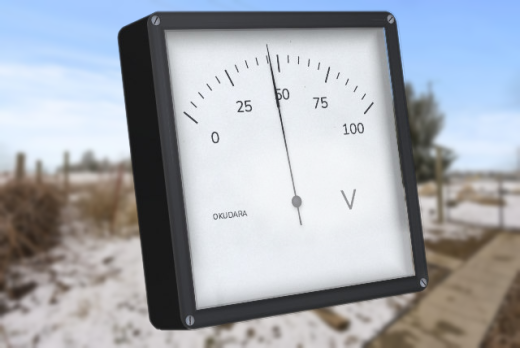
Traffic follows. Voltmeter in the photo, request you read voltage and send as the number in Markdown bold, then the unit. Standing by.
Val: **45** V
